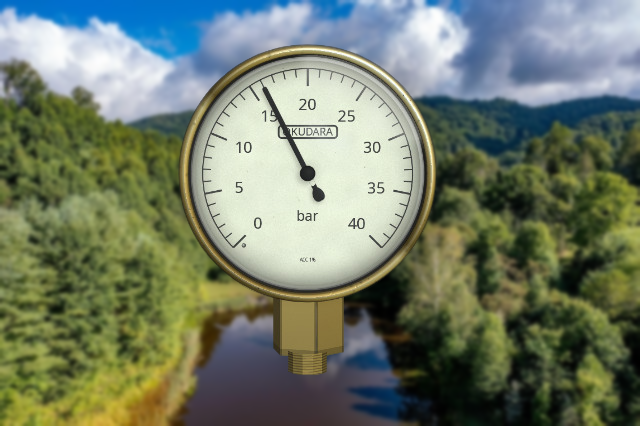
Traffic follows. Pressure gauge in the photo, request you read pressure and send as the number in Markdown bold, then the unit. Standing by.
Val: **16** bar
